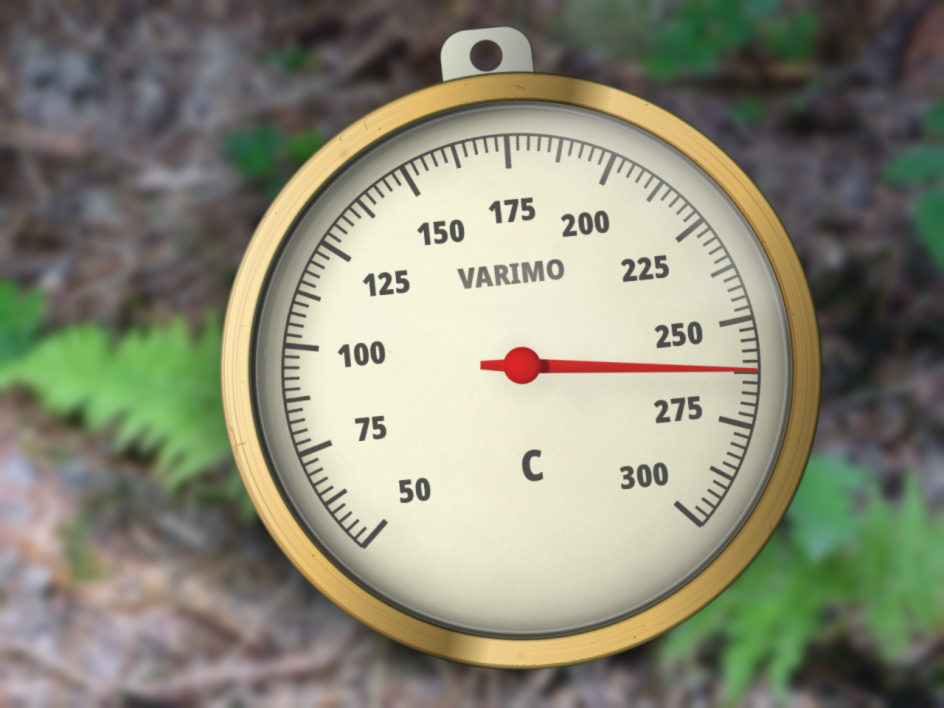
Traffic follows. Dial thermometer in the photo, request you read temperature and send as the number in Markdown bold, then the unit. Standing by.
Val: **262.5** °C
